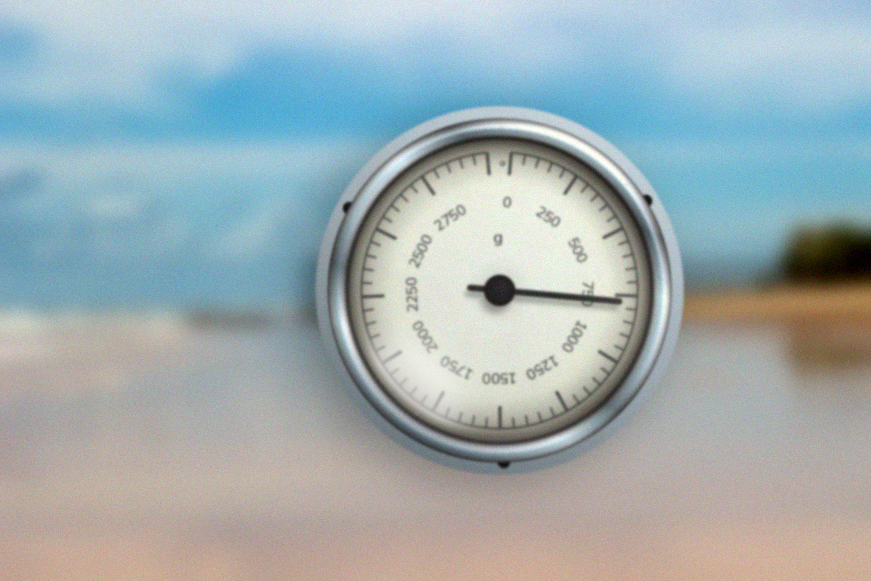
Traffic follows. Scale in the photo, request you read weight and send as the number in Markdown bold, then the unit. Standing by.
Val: **775** g
